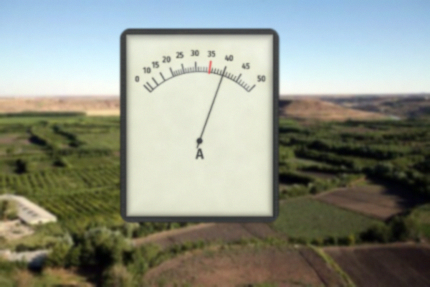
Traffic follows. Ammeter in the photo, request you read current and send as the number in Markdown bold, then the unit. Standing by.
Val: **40** A
